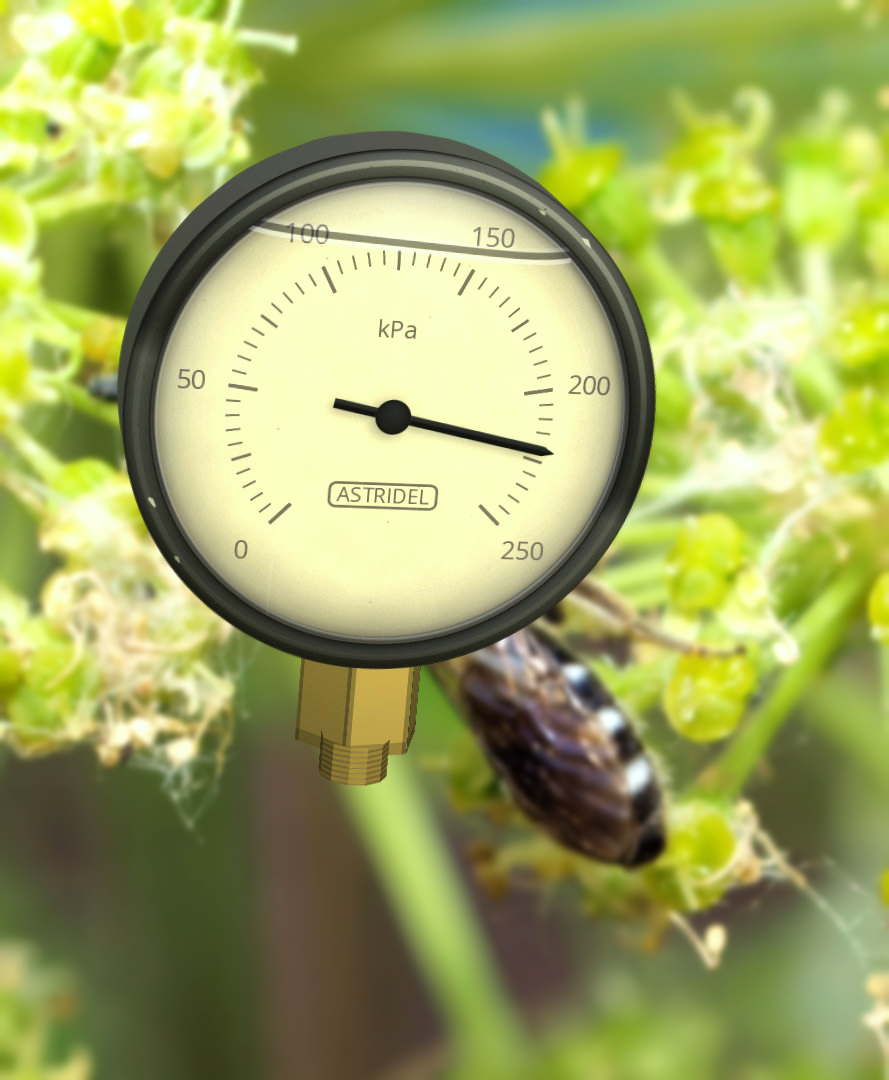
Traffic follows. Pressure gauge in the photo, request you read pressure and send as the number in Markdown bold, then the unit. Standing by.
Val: **220** kPa
